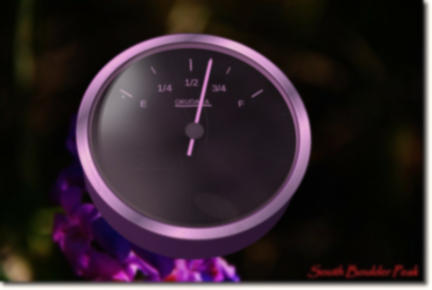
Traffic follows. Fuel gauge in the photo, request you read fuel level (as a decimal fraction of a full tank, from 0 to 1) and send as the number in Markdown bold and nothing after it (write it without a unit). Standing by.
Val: **0.625**
